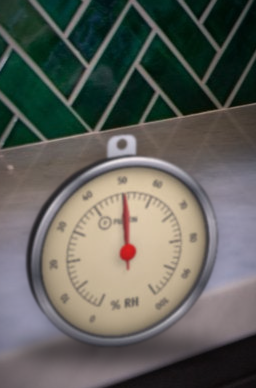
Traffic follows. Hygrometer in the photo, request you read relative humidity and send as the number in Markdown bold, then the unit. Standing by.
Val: **50** %
